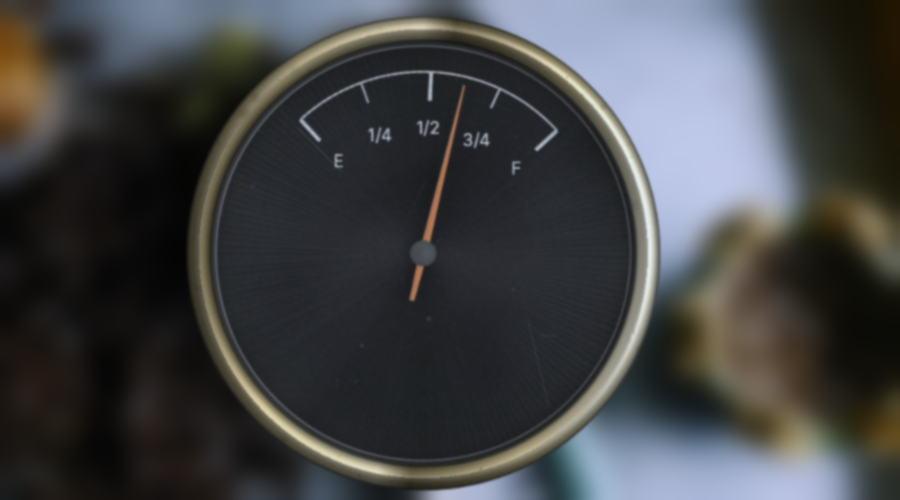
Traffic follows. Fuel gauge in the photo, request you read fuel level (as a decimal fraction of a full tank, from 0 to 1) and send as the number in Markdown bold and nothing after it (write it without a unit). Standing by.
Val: **0.625**
